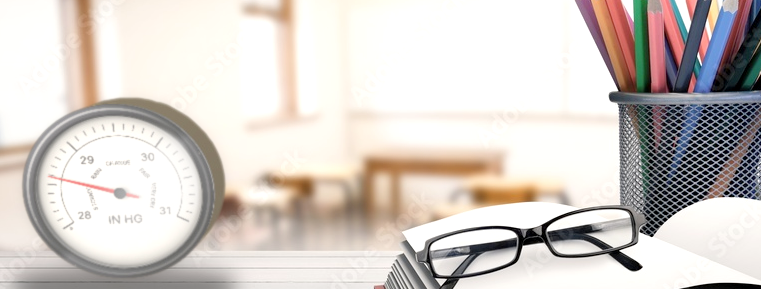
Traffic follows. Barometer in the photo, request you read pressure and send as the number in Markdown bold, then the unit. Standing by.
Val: **28.6** inHg
